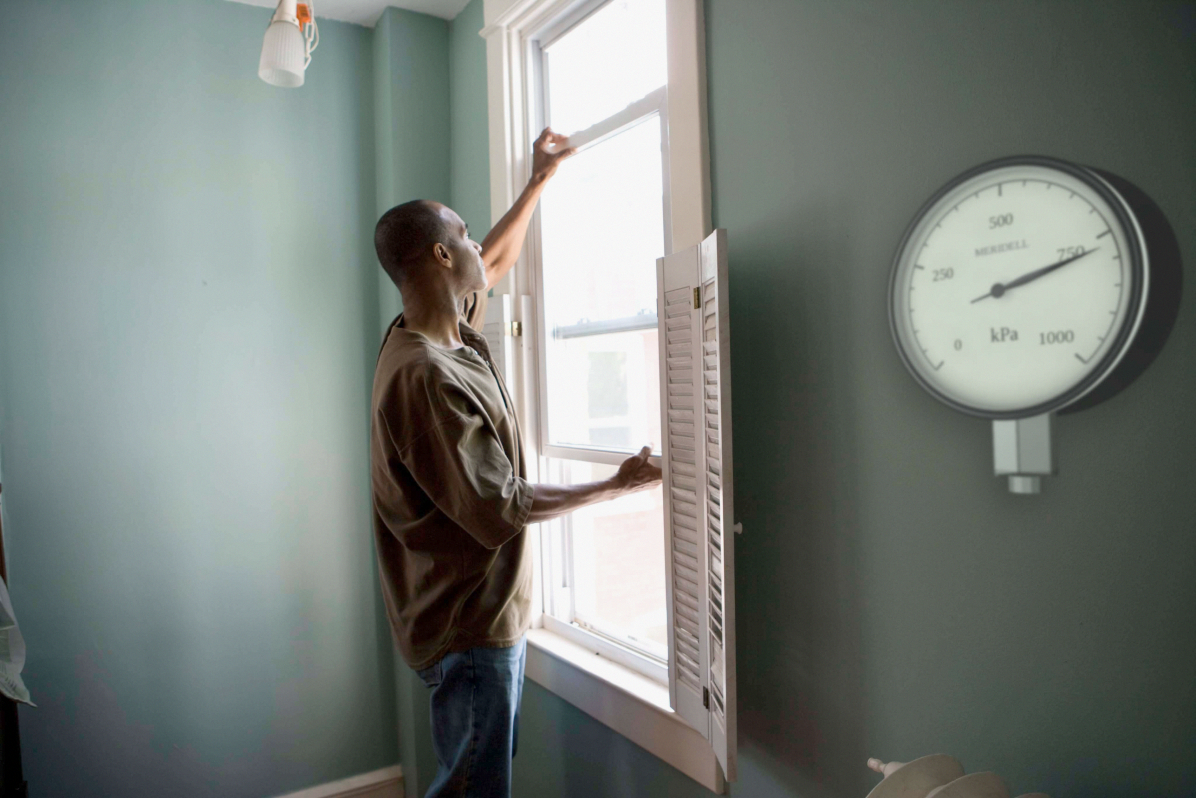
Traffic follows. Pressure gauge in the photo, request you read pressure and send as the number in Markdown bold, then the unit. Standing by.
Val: **775** kPa
